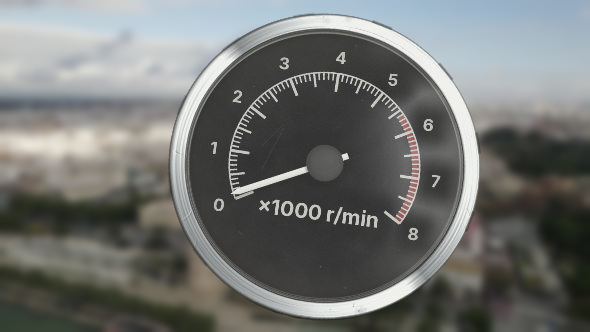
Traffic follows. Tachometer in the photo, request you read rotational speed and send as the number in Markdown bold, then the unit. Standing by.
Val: **100** rpm
